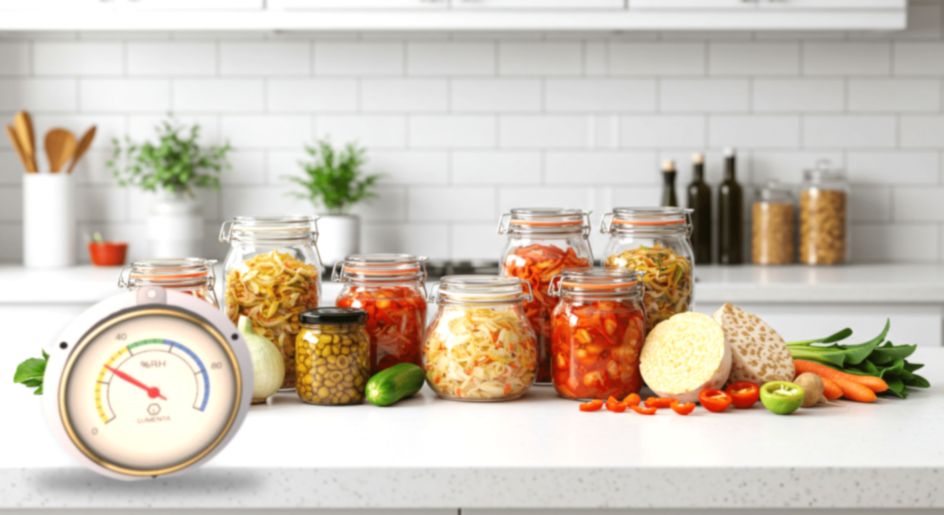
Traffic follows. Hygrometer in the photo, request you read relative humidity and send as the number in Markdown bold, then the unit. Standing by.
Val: **28** %
